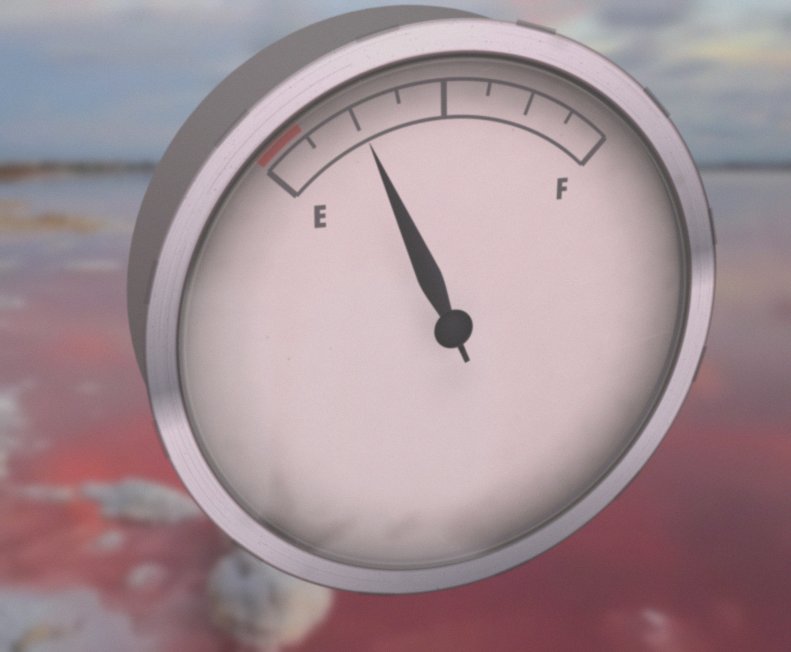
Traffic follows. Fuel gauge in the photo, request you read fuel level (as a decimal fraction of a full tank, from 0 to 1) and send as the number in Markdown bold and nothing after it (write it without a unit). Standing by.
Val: **0.25**
